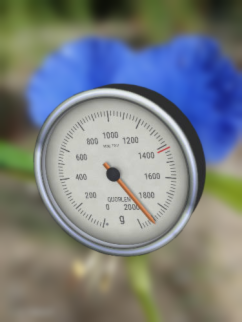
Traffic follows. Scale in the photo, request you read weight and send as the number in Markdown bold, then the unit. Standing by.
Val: **1900** g
